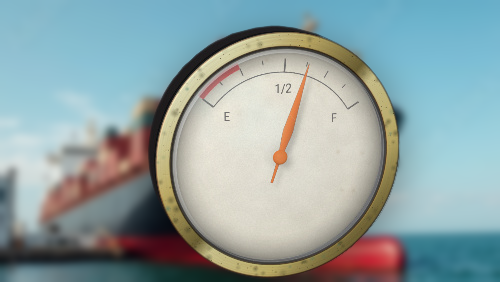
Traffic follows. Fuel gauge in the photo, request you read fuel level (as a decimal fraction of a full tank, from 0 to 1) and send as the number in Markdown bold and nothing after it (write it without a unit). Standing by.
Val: **0.625**
